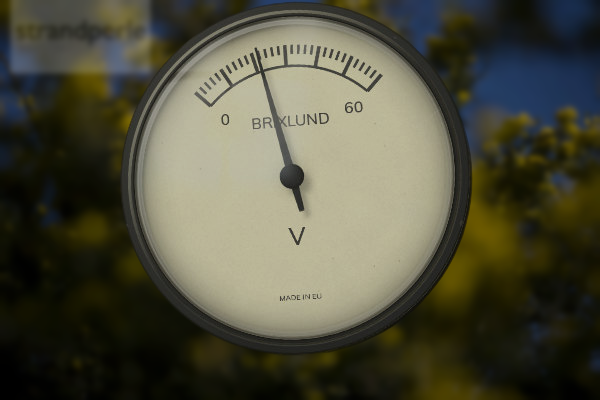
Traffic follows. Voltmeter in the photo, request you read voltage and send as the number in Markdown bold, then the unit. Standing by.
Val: **22** V
